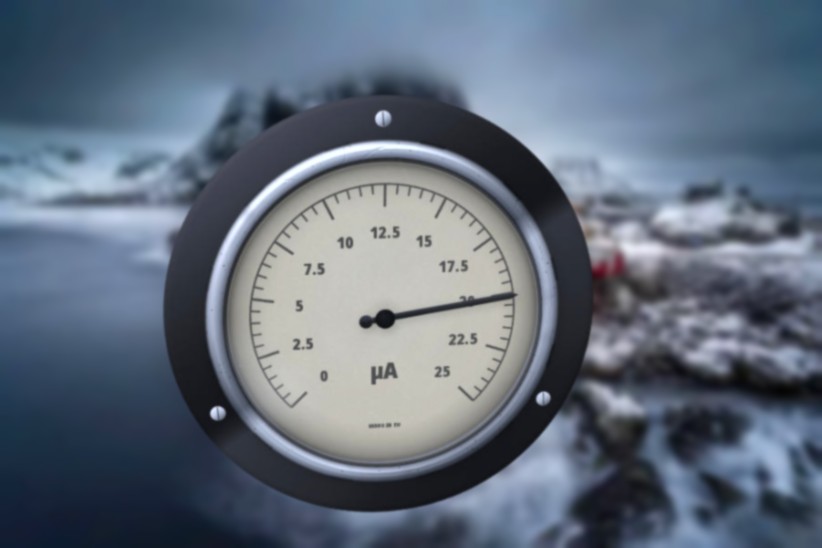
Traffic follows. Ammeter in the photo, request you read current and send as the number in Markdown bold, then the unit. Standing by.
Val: **20** µA
